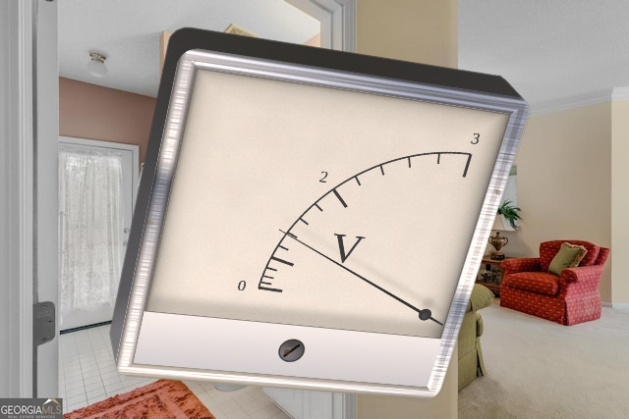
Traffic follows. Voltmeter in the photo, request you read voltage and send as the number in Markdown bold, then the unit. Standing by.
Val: **1.4** V
